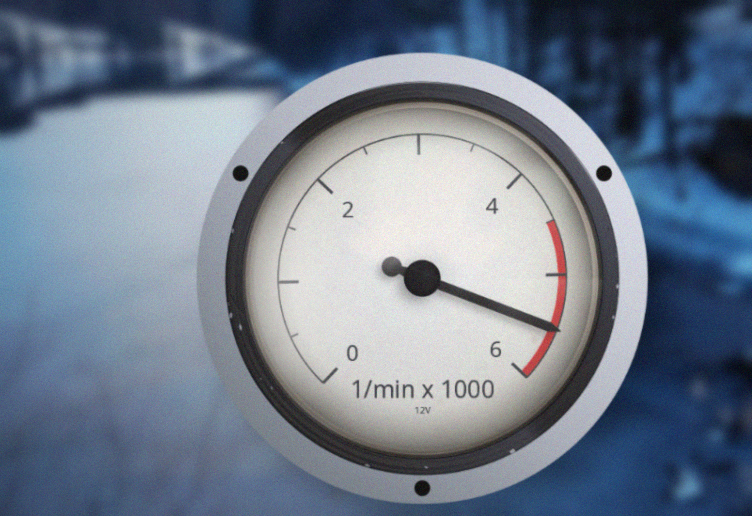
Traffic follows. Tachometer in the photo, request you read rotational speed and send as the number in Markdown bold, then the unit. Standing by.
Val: **5500** rpm
